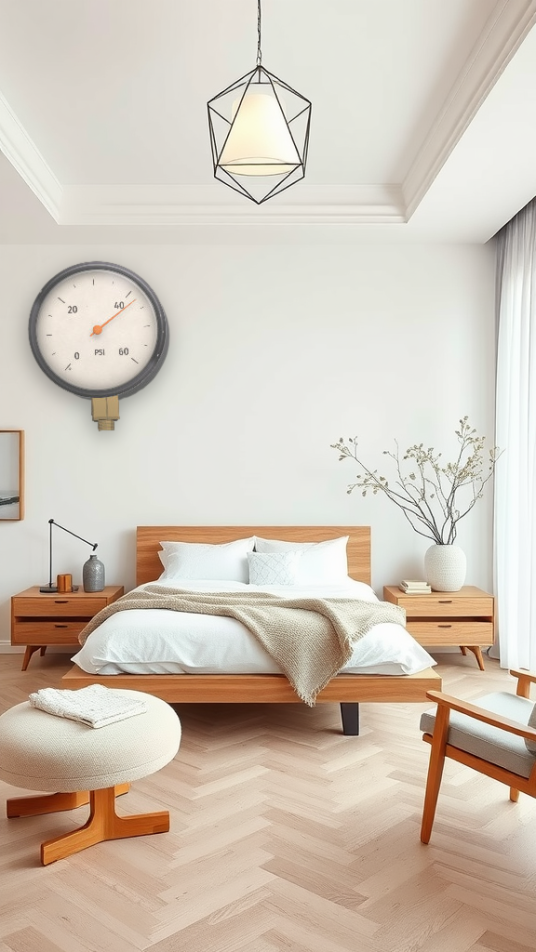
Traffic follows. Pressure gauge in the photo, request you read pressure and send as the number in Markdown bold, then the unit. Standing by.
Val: **42.5** psi
